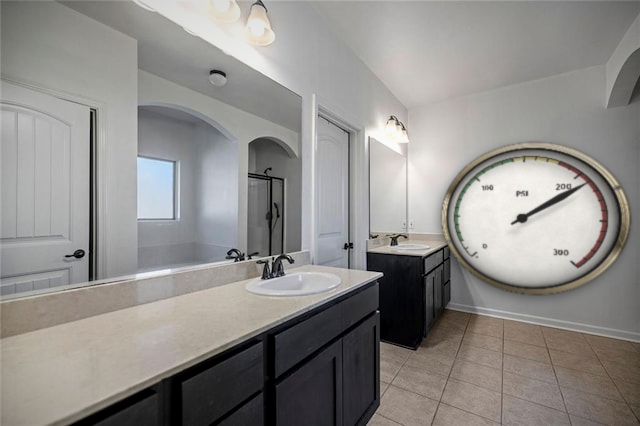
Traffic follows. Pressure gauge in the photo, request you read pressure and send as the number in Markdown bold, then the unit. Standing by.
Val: **210** psi
